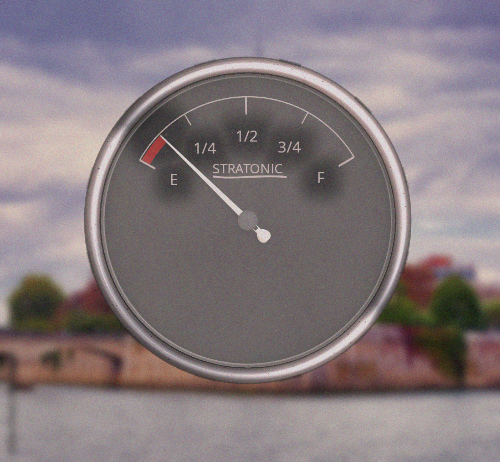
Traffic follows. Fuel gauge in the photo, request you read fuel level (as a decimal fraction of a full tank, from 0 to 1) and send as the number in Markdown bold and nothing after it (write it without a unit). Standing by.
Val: **0.125**
